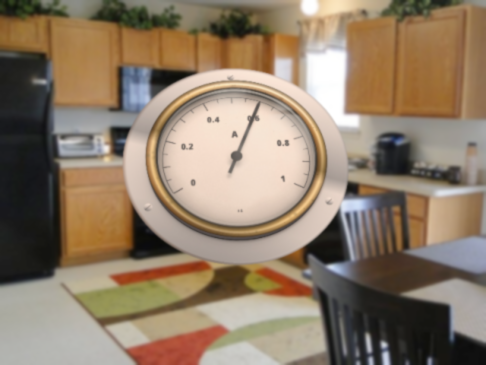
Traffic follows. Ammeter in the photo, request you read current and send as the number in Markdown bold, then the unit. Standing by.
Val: **0.6** A
